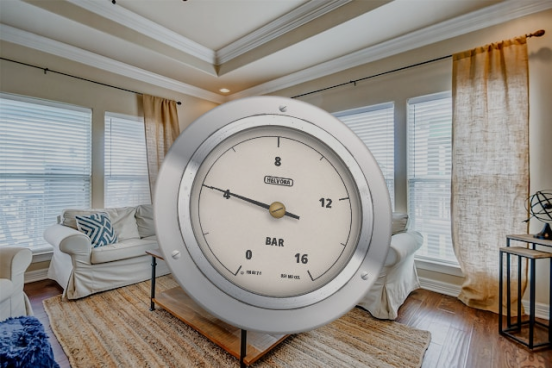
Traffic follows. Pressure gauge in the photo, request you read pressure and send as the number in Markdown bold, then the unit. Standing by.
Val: **4** bar
